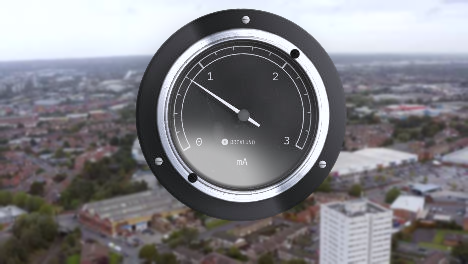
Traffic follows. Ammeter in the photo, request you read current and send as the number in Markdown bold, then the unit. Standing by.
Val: **0.8** mA
